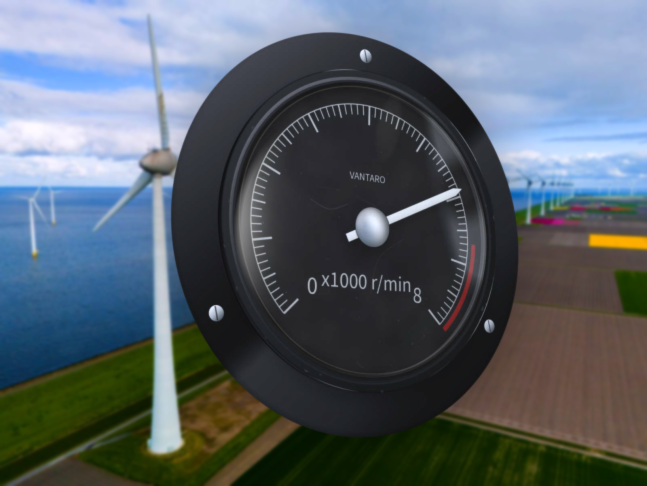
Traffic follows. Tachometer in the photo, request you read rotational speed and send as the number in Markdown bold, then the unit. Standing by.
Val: **5900** rpm
